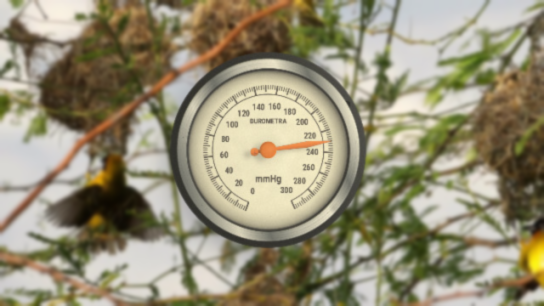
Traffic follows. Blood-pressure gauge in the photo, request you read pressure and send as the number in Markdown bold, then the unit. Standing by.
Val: **230** mmHg
